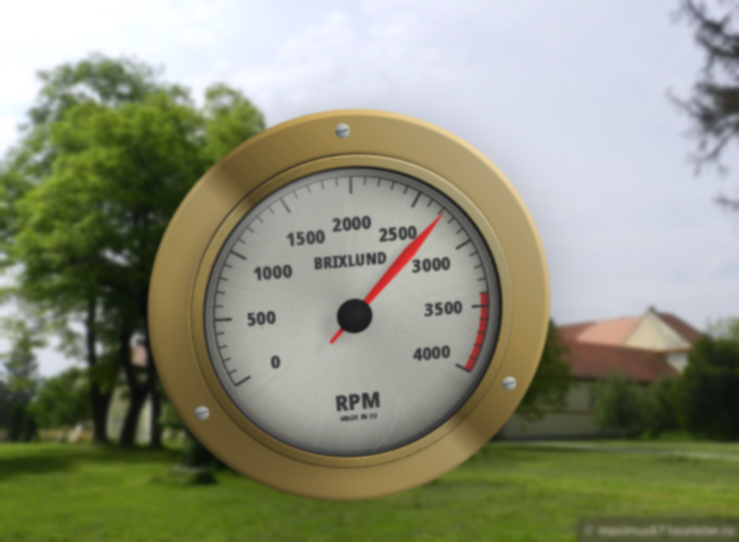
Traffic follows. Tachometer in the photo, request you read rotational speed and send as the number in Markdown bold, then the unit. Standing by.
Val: **2700** rpm
